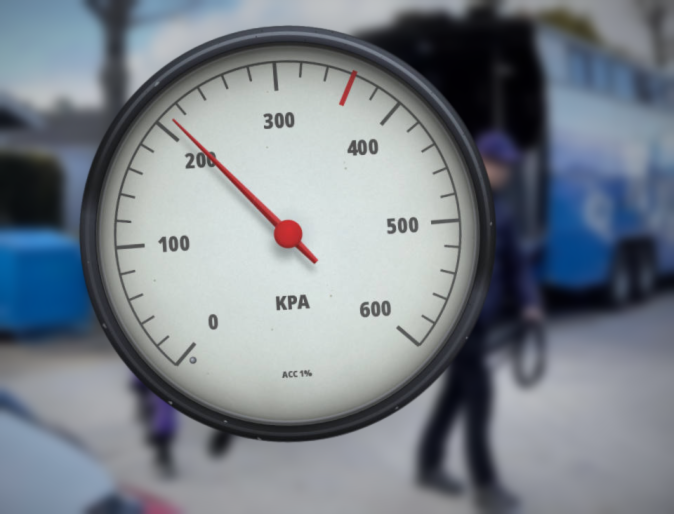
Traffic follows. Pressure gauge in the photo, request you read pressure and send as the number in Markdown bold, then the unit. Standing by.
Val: **210** kPa
